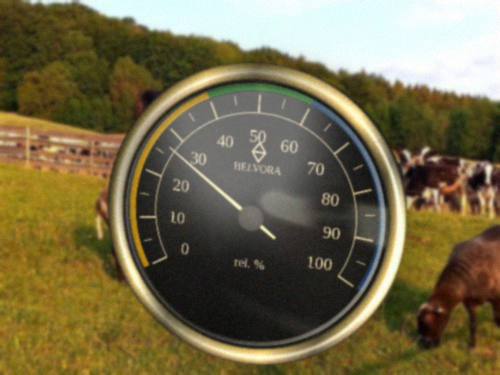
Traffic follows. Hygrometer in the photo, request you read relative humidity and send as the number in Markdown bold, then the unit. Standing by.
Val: **27.5** %
